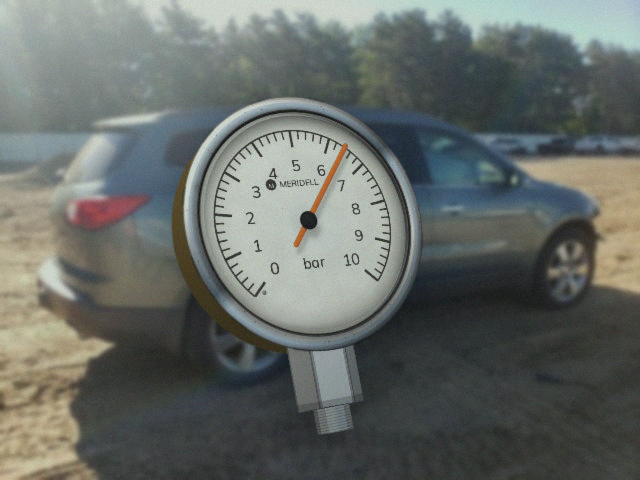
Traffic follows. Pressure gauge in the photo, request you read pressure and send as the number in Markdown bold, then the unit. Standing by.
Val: **6.4** bar
